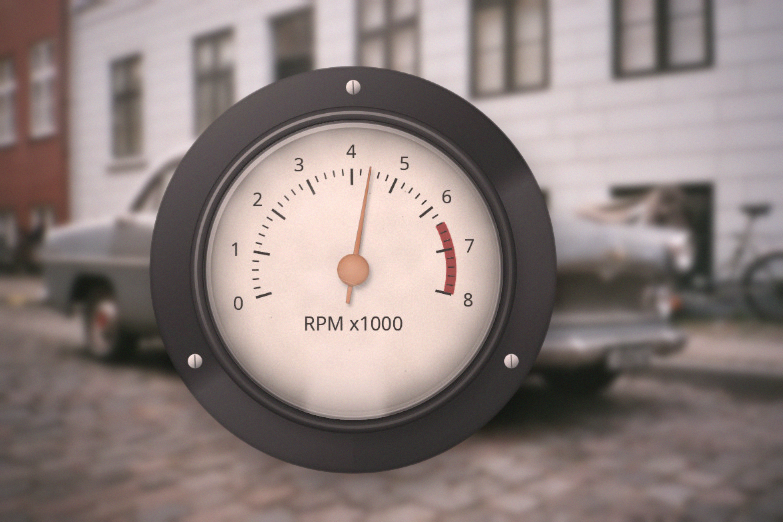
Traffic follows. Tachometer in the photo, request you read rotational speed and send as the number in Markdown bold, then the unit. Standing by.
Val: **4400** rpm
